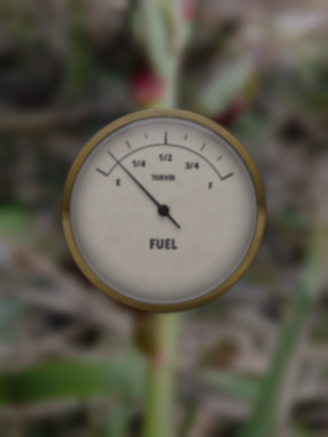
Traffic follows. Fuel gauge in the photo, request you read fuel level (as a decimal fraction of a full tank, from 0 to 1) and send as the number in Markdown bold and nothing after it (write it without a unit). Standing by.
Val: **0.125**
